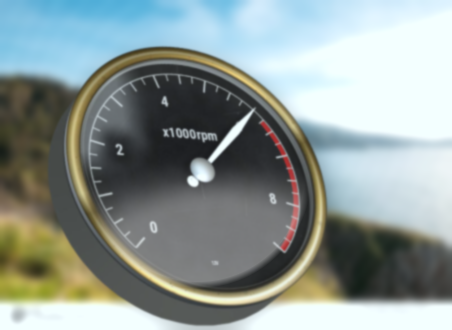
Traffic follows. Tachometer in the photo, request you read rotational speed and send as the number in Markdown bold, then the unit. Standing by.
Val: **6000** rpm
